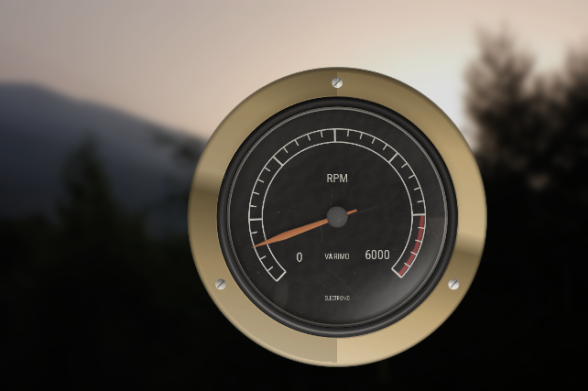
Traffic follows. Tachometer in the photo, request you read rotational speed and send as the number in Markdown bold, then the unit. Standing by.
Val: **600** rpm
